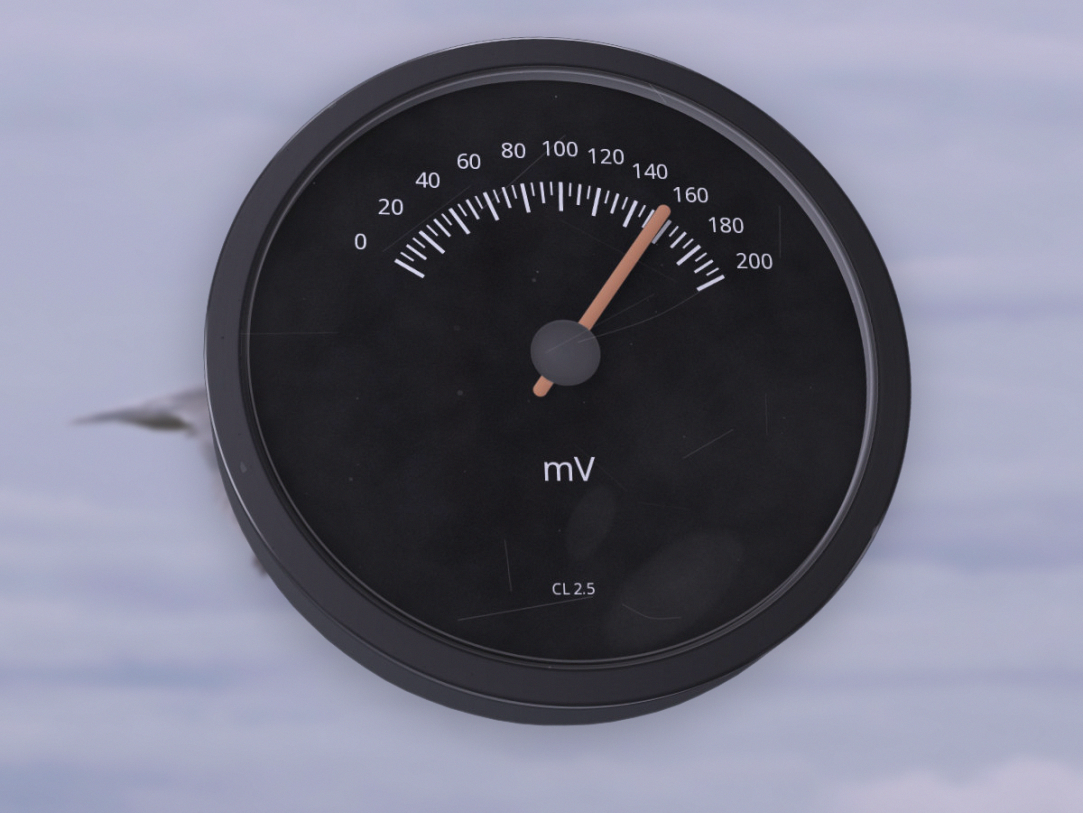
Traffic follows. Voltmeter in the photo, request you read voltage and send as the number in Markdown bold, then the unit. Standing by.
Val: **155** mV
